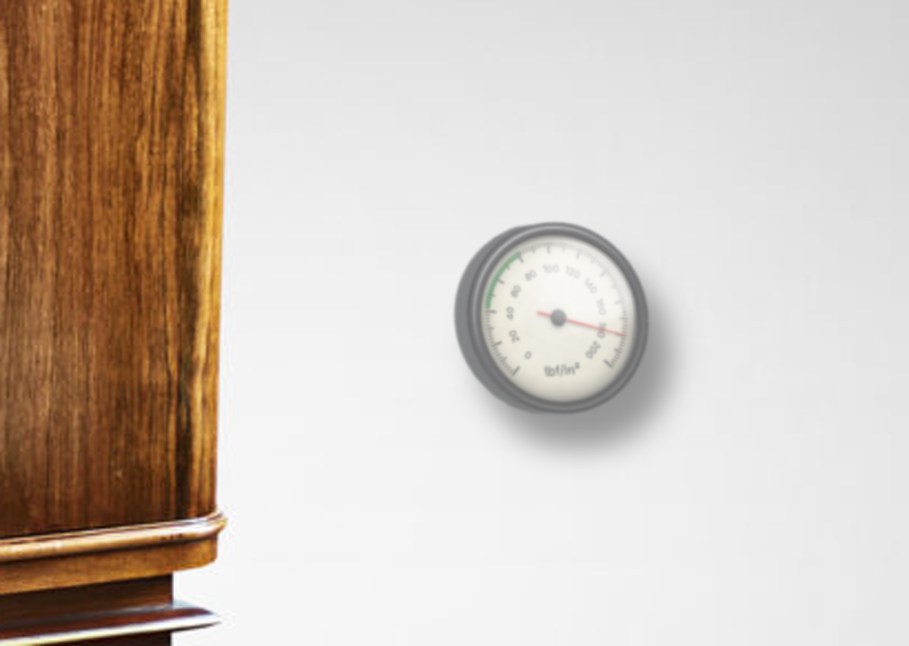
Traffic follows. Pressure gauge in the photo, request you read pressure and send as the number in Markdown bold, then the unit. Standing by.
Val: **180** psi
